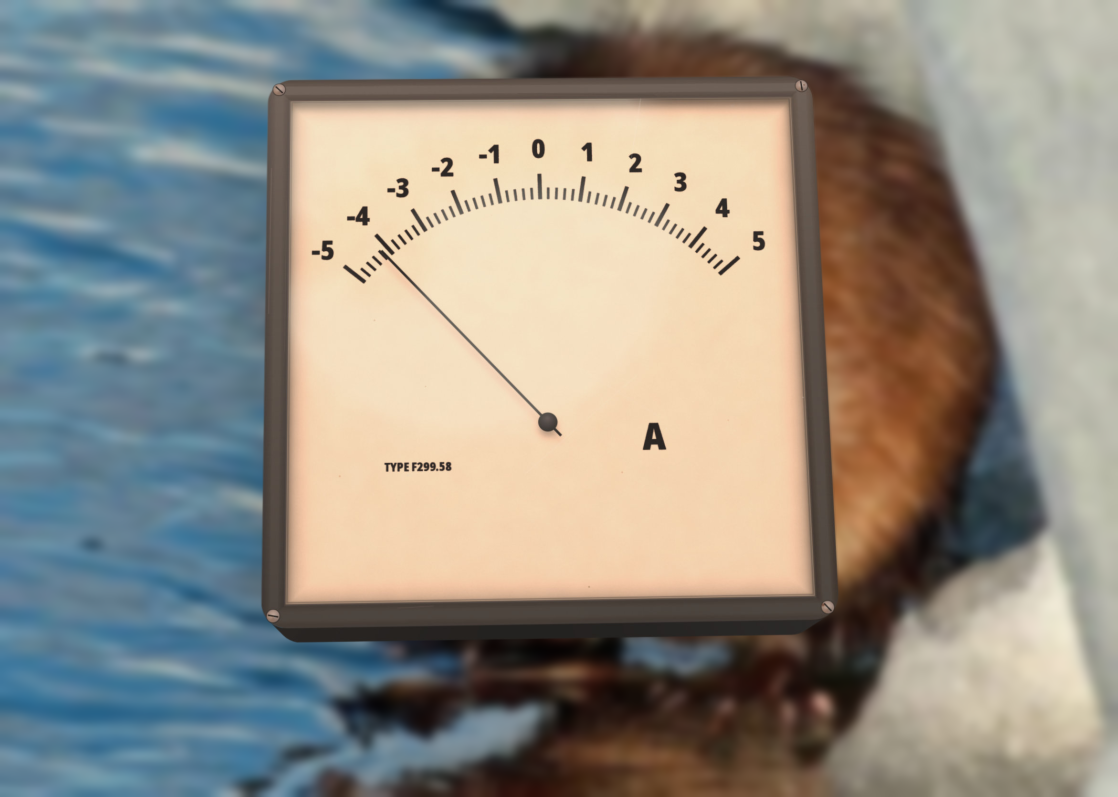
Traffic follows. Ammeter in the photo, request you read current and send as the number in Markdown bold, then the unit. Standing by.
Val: **-4.2** A
